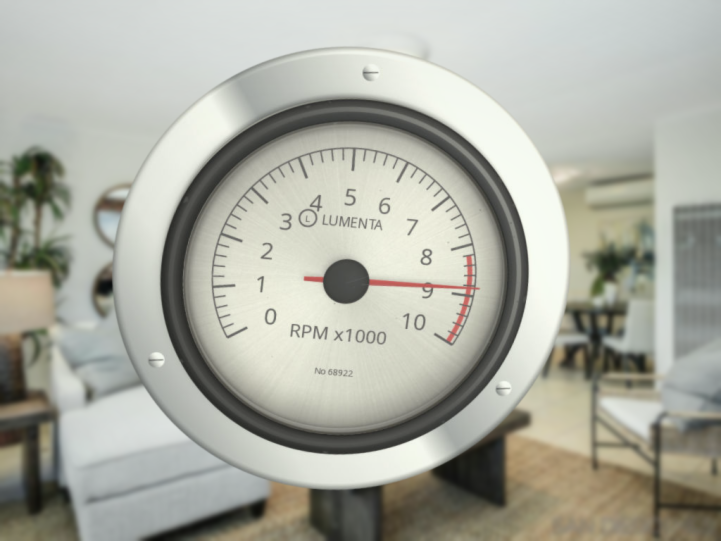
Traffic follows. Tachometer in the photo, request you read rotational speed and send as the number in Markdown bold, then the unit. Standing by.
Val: **8800** rpm
